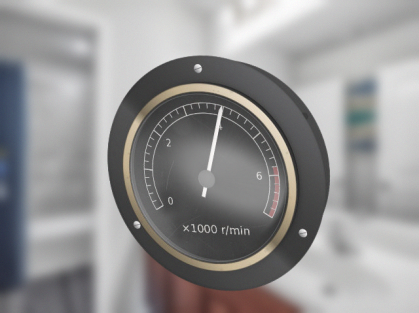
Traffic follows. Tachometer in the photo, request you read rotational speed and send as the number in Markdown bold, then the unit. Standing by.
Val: **4000** rpm
